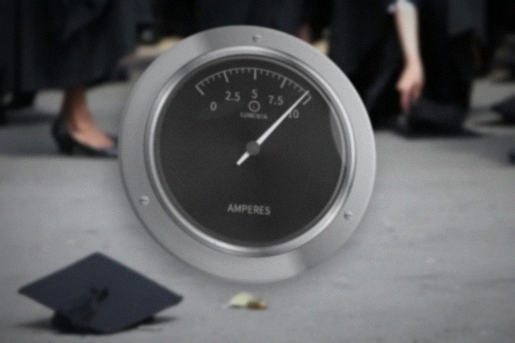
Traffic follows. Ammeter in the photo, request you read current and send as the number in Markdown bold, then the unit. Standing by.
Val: **9.5** A
